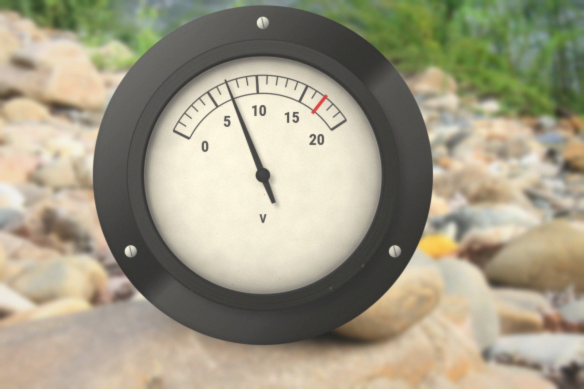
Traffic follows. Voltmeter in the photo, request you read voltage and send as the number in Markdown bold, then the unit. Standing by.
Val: **7** V
